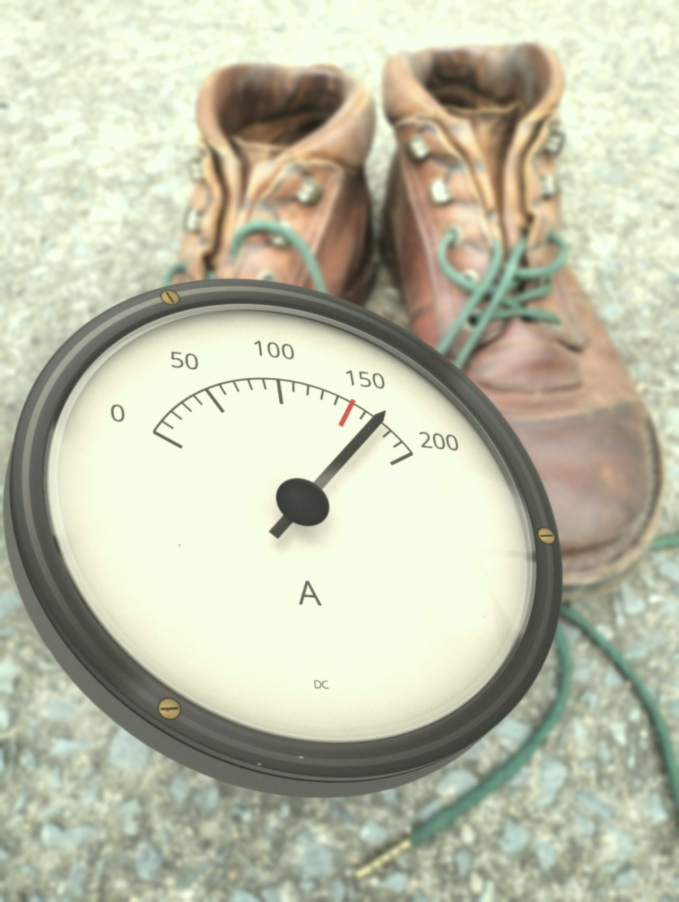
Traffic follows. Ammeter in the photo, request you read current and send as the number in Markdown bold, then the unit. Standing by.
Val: **170** A
